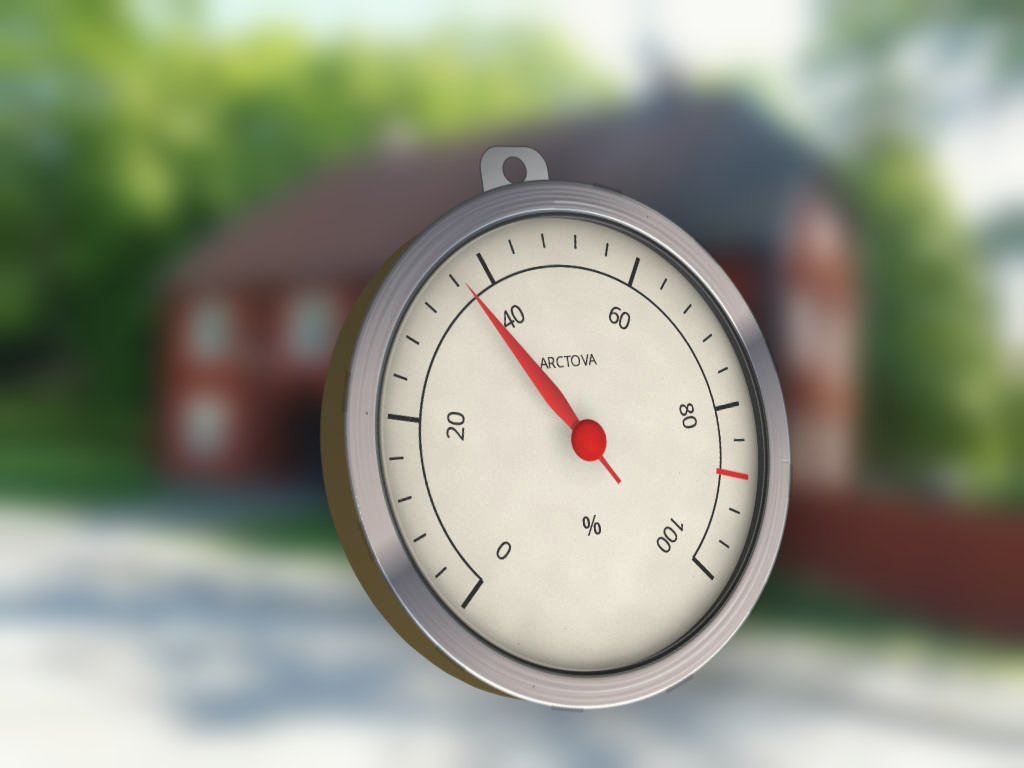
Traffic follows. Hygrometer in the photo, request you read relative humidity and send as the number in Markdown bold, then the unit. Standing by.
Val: **36** %
